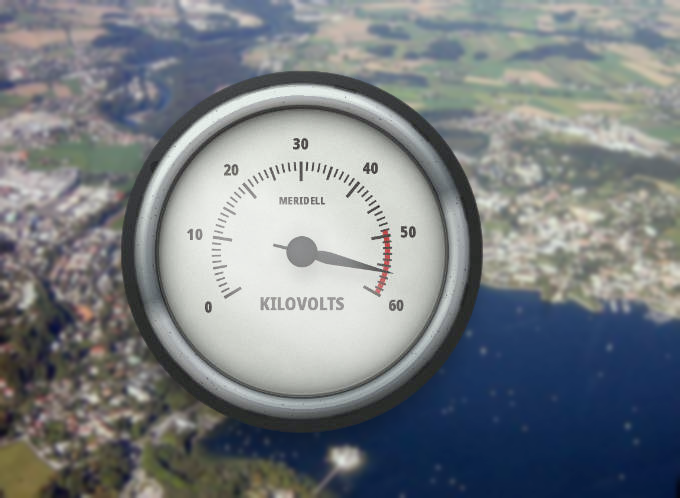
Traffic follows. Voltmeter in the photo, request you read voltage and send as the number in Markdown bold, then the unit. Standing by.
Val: **56** kV
